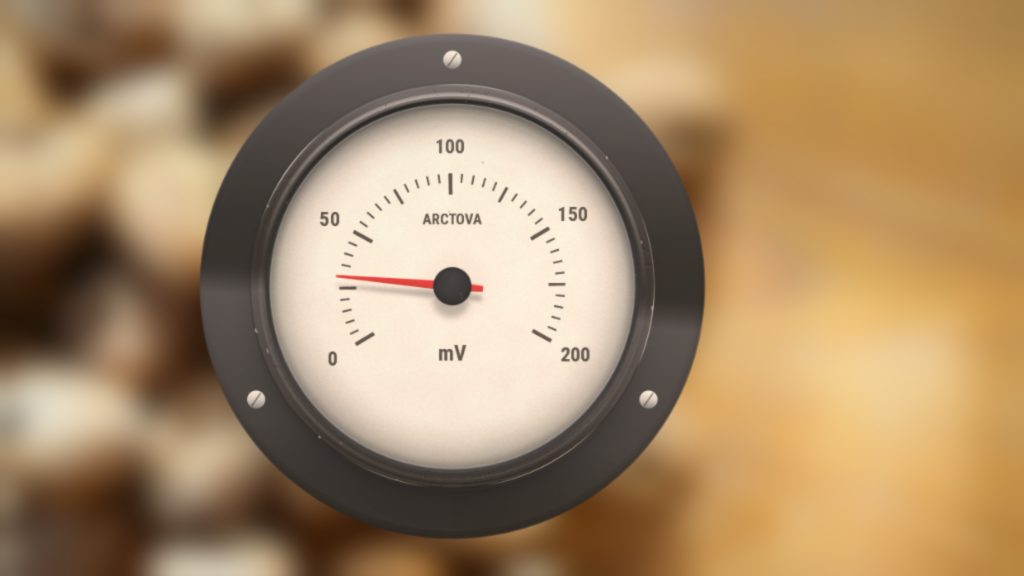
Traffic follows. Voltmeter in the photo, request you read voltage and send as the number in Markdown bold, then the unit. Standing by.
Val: **30** mV
